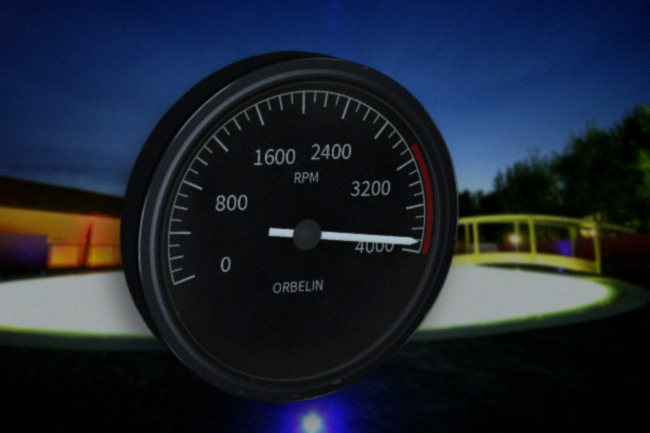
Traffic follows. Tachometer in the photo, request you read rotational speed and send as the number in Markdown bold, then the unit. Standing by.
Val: **3900** rpm
